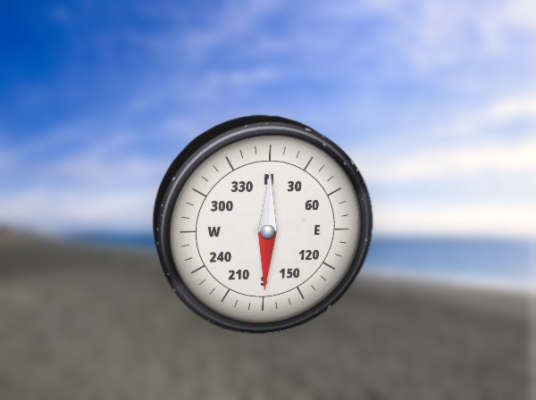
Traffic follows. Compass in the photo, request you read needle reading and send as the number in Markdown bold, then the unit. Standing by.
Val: **180** °
